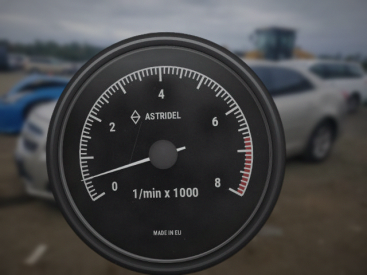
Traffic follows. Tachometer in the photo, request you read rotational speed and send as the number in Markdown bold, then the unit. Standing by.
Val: **500** rpm
